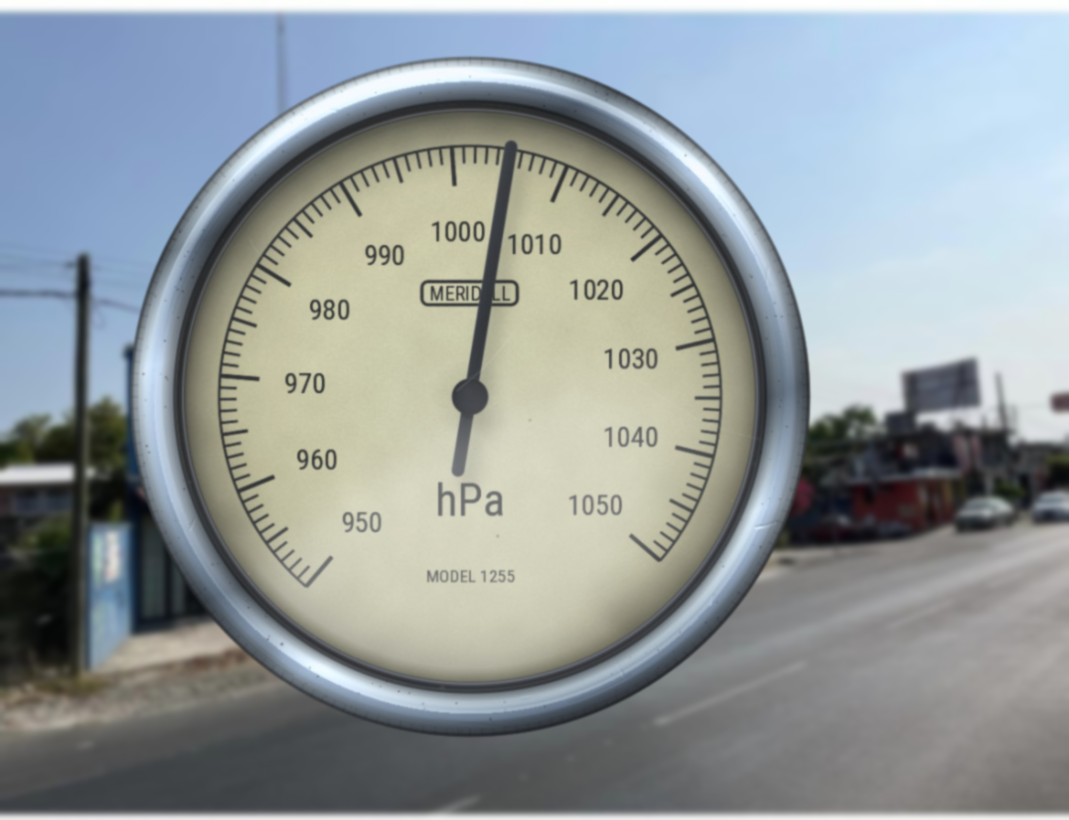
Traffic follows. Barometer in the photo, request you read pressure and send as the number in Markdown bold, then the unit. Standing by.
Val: **1005** hPa
